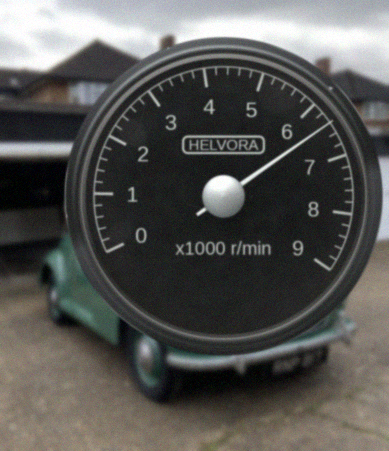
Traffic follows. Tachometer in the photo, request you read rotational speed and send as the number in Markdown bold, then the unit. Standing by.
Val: **6400** rpm
